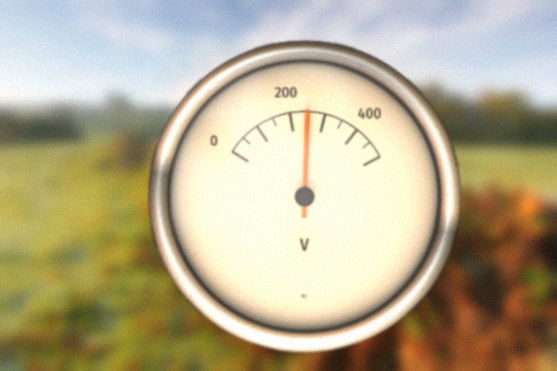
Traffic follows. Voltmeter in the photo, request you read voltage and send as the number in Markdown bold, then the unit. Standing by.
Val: **250** V
